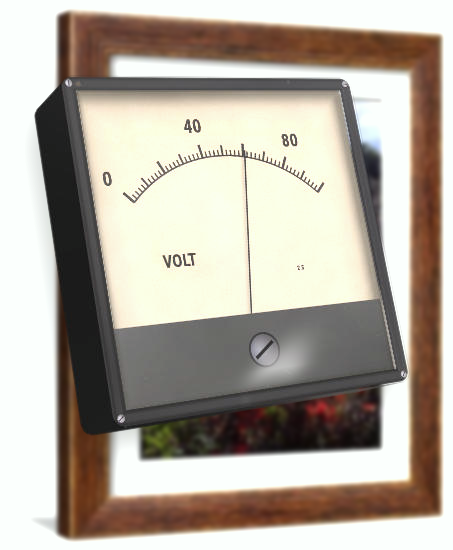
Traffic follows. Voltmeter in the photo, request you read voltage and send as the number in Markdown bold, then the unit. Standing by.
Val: **60** V
